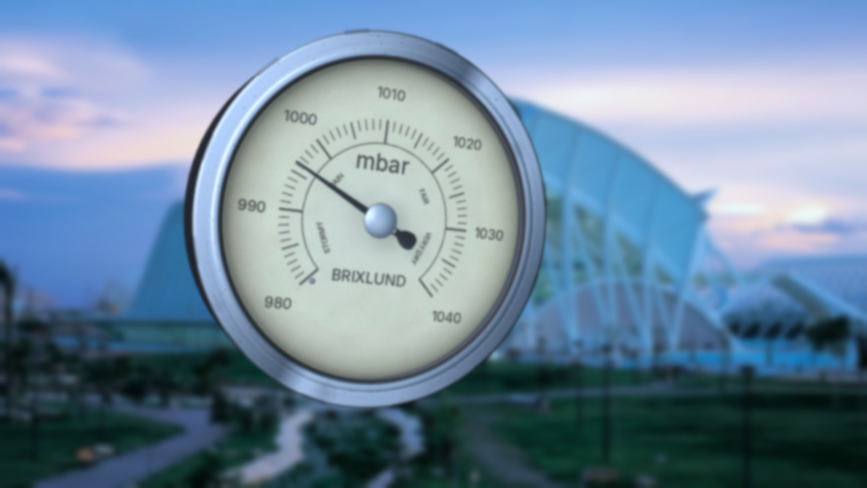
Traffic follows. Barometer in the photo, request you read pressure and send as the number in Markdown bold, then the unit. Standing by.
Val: **996** mbar
